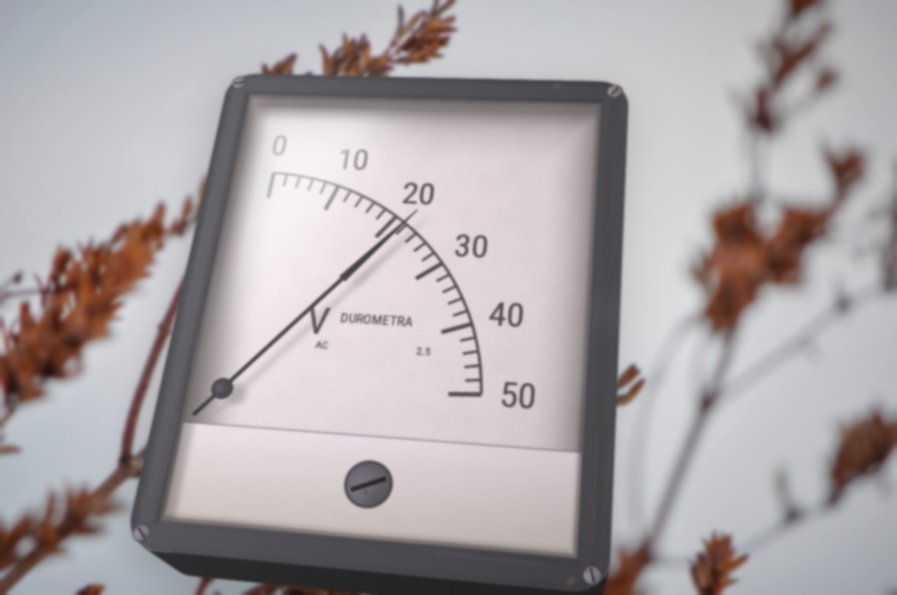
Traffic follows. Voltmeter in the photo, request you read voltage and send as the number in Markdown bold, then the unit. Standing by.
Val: **22** V
